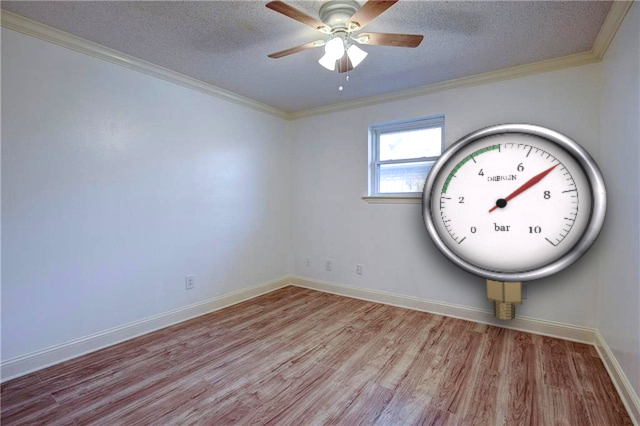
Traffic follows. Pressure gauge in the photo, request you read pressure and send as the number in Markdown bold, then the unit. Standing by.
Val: **7** bar
